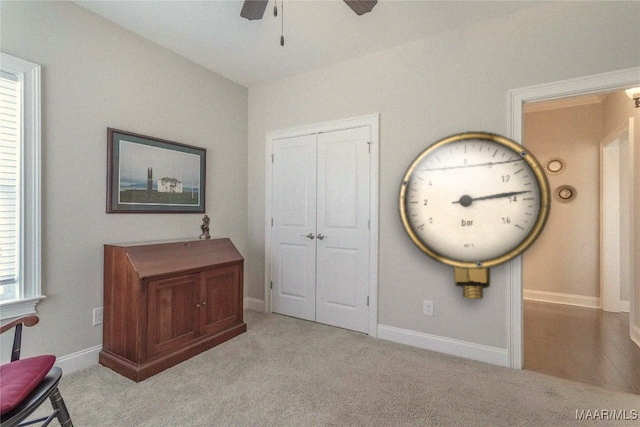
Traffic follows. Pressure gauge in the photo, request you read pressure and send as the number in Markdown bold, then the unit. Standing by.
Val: **13.5** bar
